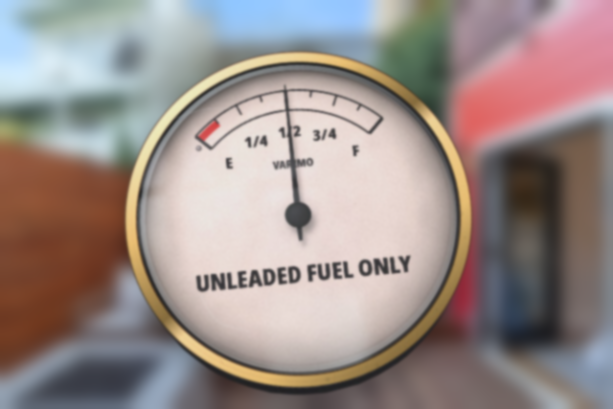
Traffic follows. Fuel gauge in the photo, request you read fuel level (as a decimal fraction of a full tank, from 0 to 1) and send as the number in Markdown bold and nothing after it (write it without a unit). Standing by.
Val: **0.5**
